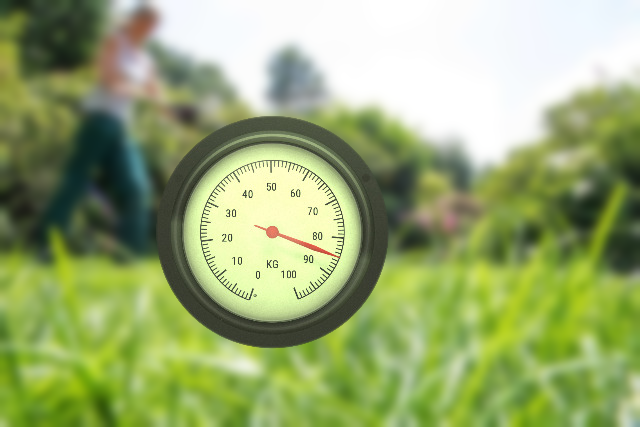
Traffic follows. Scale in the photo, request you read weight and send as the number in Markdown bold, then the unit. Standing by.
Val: **85** kg
